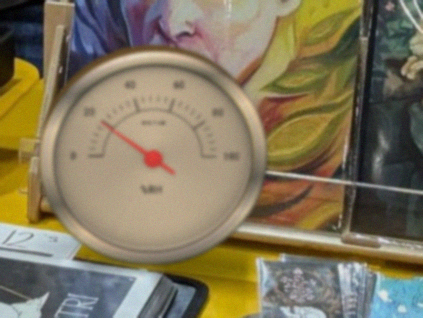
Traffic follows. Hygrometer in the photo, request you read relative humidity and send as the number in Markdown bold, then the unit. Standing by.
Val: **20** %
